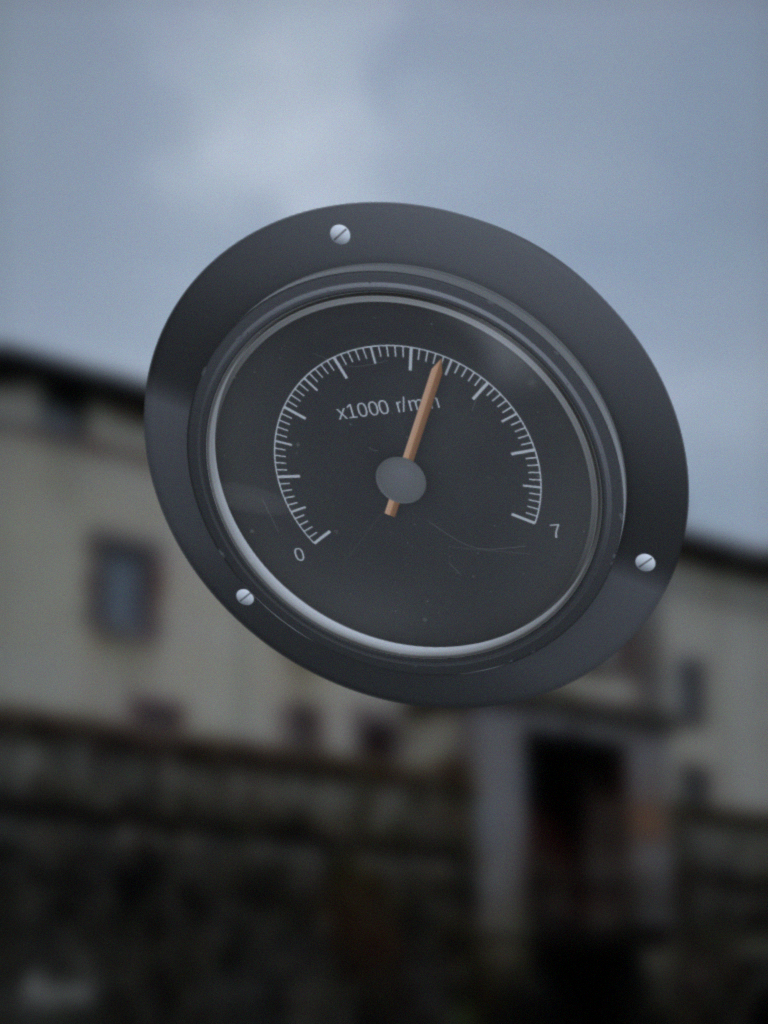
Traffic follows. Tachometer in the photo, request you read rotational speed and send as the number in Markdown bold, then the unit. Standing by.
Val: **4400** rpm
